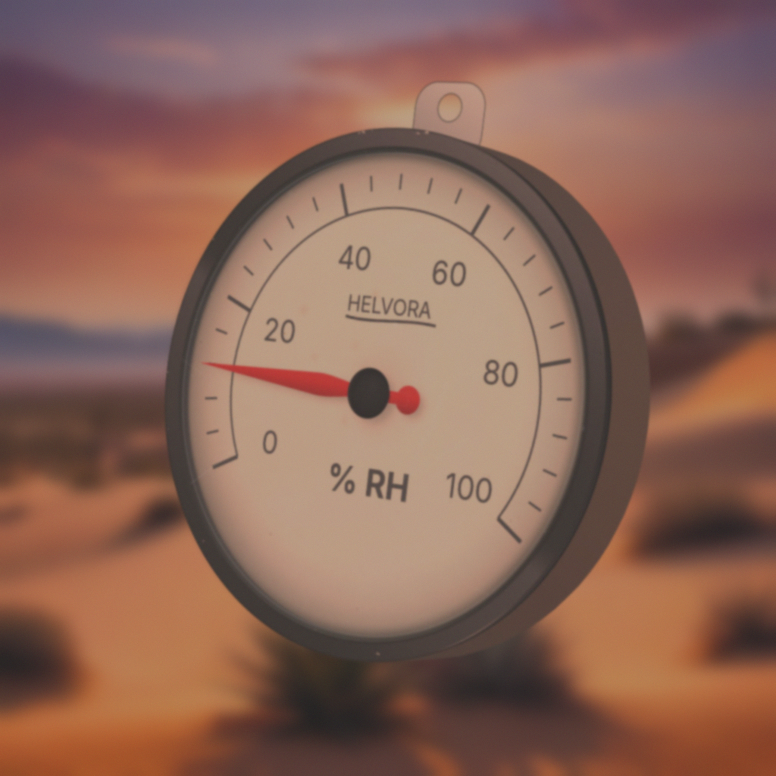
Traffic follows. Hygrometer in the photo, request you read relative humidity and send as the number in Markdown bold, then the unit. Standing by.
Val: **12** %
